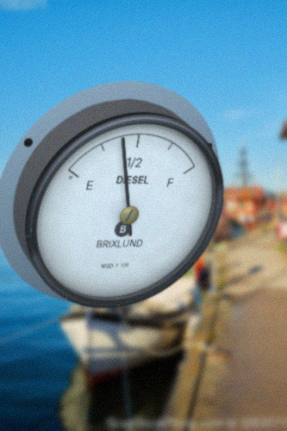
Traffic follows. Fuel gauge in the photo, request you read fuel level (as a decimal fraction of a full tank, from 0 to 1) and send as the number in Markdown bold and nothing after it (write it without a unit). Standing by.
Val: **0.375**
